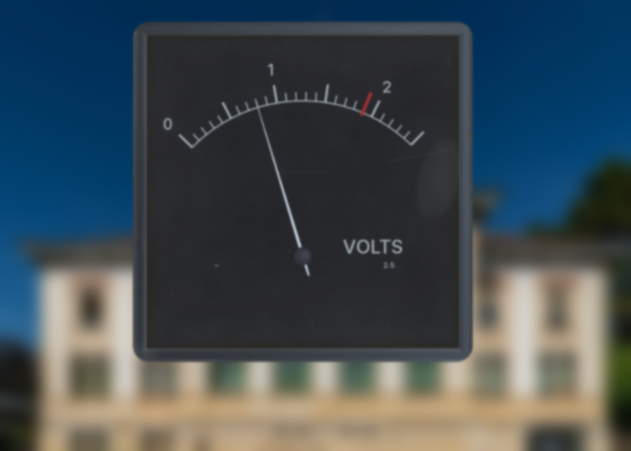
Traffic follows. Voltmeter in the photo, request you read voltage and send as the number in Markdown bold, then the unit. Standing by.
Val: **0.8** V
